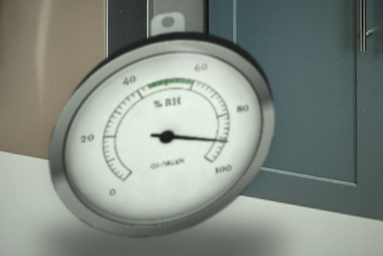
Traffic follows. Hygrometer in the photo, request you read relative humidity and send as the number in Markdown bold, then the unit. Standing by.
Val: **90** %
